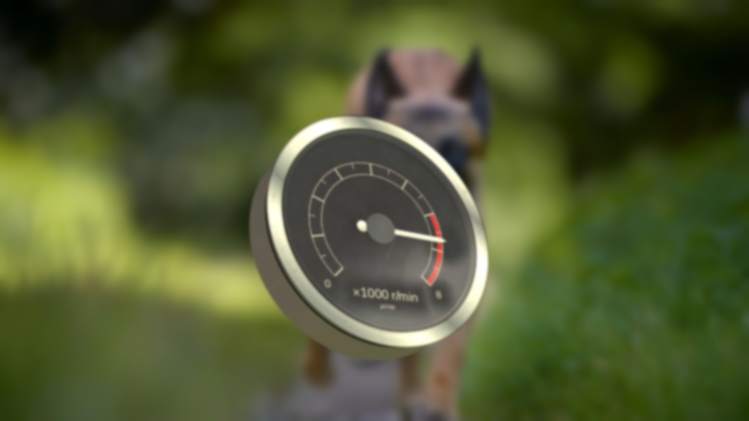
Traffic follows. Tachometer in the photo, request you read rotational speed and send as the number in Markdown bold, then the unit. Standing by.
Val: **6750** rpm
